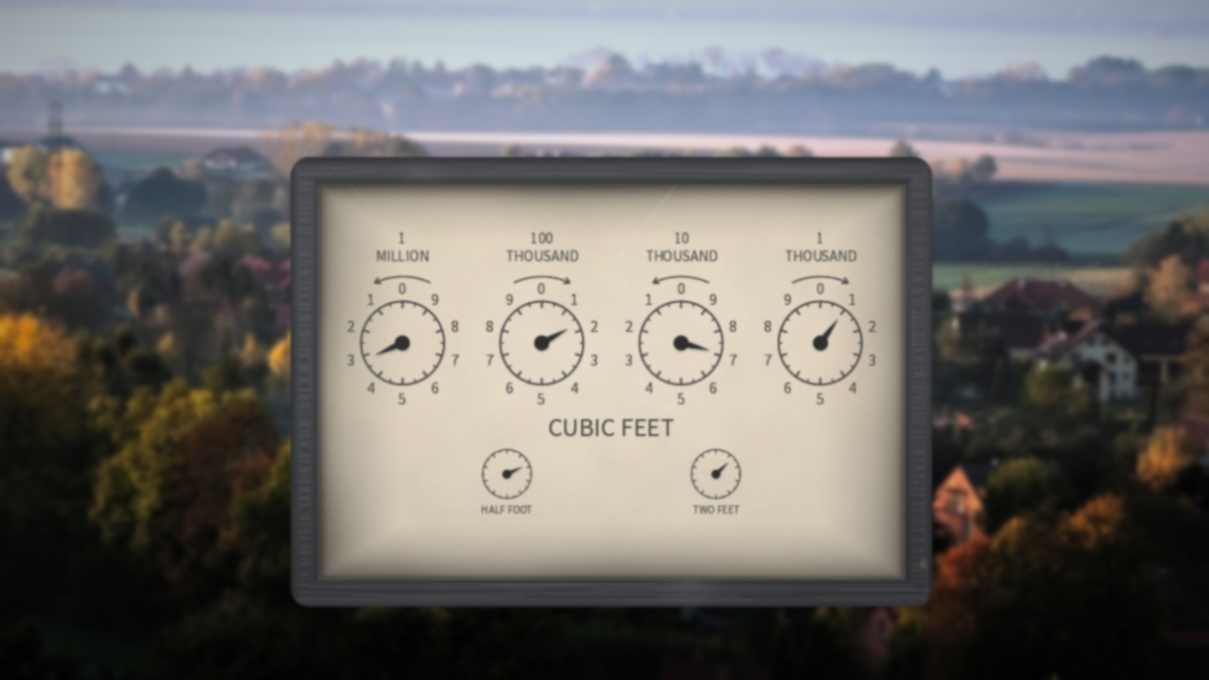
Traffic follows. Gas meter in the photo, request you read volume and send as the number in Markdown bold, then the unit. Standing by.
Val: **317100** ft³
